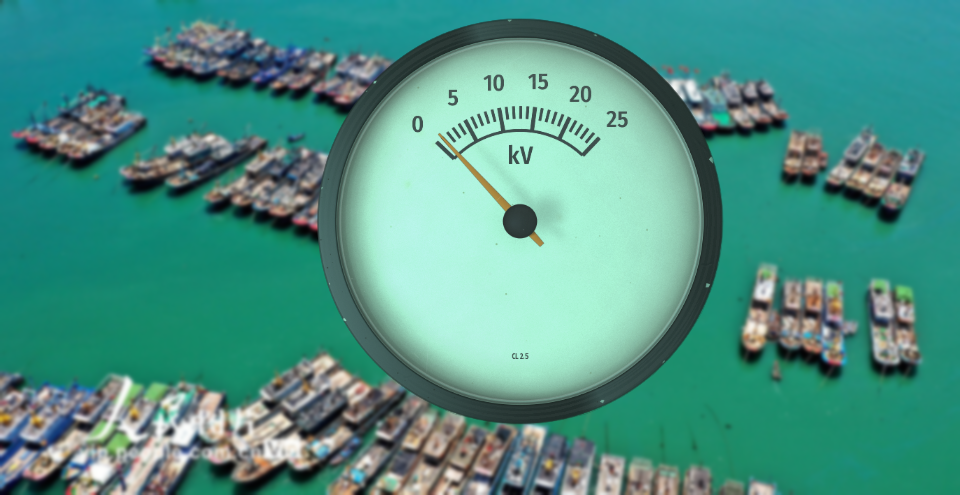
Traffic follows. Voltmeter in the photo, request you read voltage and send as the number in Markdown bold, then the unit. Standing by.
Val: **1** kV
